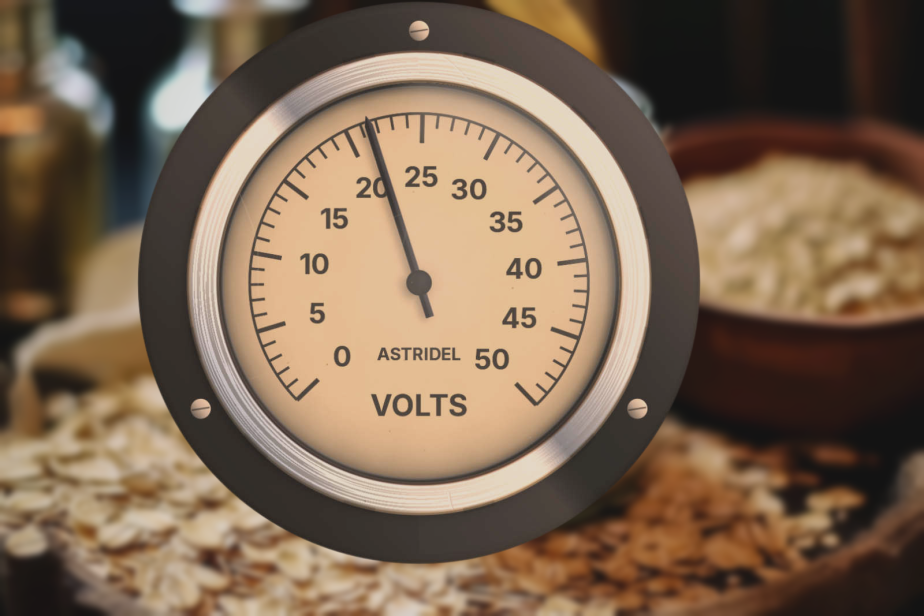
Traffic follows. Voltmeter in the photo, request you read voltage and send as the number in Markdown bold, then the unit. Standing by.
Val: **21.5** V
